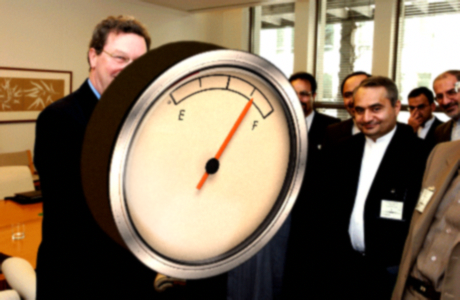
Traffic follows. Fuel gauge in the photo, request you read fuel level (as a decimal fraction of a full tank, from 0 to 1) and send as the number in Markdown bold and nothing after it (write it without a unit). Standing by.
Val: **0.75**
